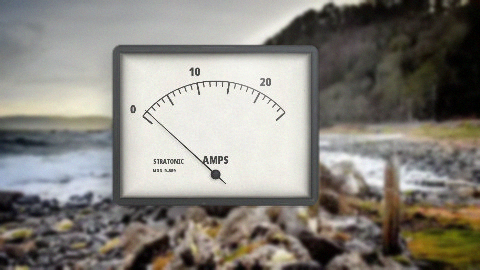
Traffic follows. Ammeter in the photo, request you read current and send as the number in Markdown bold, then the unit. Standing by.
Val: **1** A
